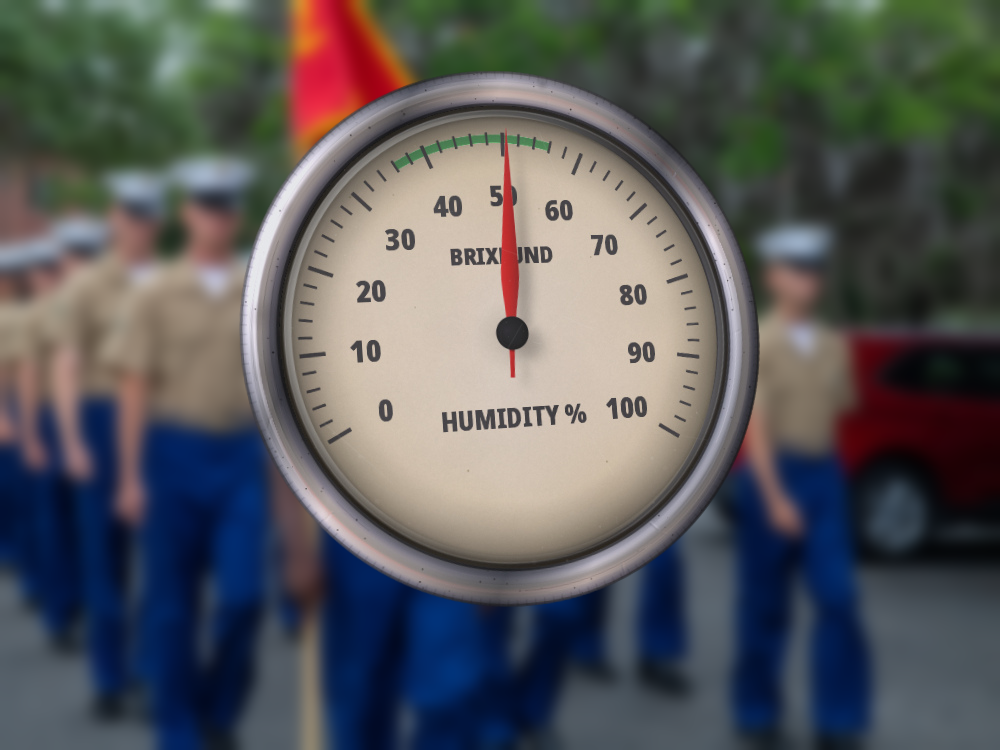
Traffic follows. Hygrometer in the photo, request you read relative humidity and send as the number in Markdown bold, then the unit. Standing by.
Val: **50** %
